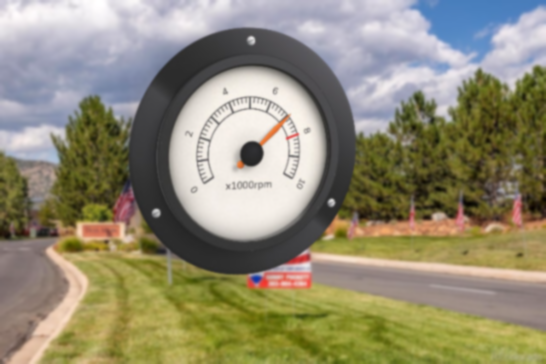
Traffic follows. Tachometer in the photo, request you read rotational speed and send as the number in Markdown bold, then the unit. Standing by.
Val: **7000** rpm
